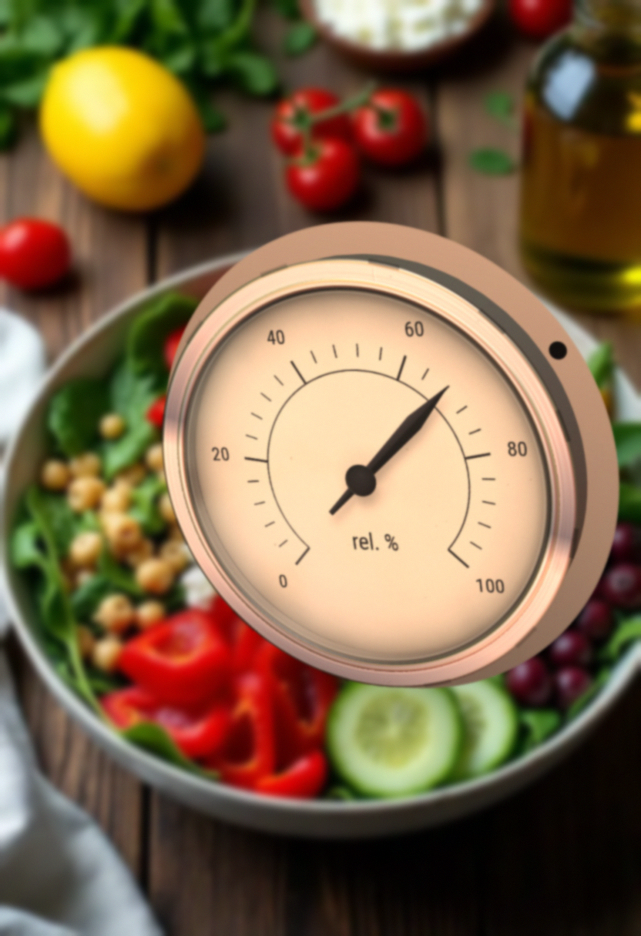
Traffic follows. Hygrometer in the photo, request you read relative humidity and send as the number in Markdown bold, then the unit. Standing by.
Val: **68** %
